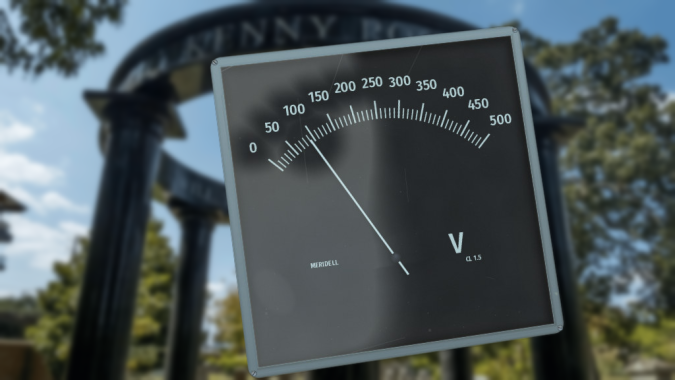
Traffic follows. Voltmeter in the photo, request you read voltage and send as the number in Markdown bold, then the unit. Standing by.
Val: **90** V
